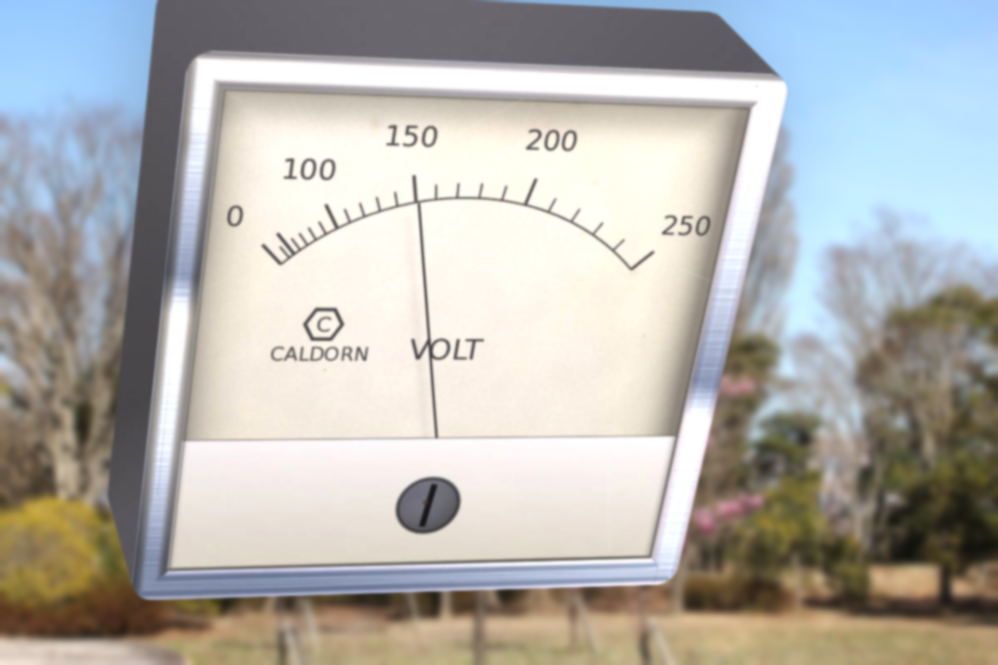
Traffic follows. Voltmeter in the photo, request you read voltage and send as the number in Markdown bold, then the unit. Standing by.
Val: **150** V
